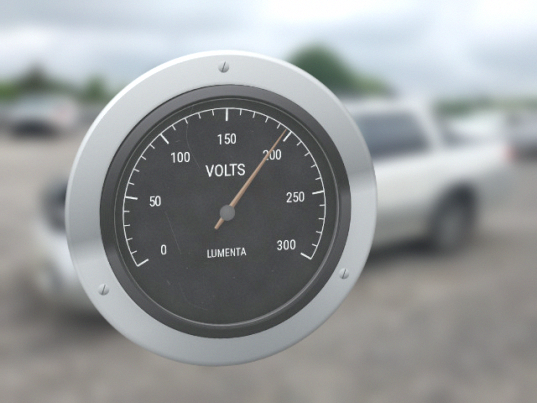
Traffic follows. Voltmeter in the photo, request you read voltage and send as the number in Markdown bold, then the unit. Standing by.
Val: **195** V
